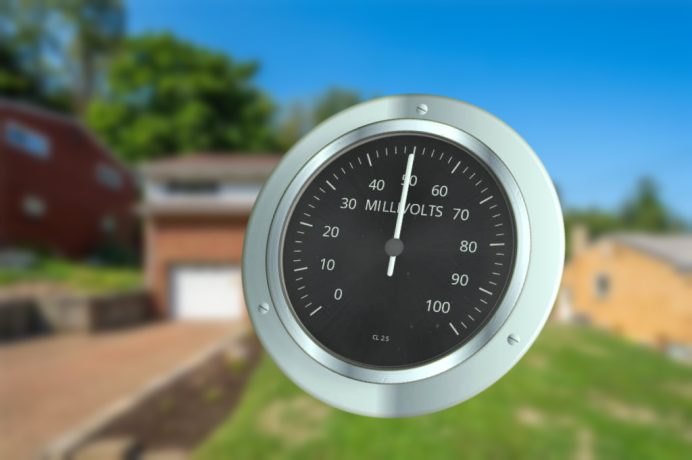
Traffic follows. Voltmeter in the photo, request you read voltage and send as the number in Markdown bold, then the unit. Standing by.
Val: **50** mV
